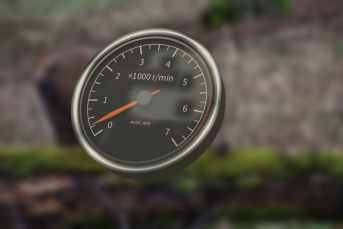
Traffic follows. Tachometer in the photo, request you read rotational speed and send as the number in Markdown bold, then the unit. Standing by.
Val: **250** rpm
